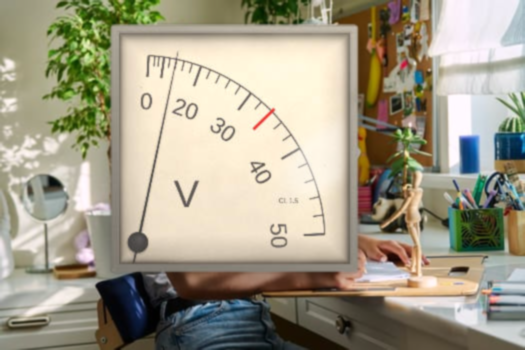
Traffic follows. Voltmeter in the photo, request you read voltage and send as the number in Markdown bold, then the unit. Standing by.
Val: **14** V
